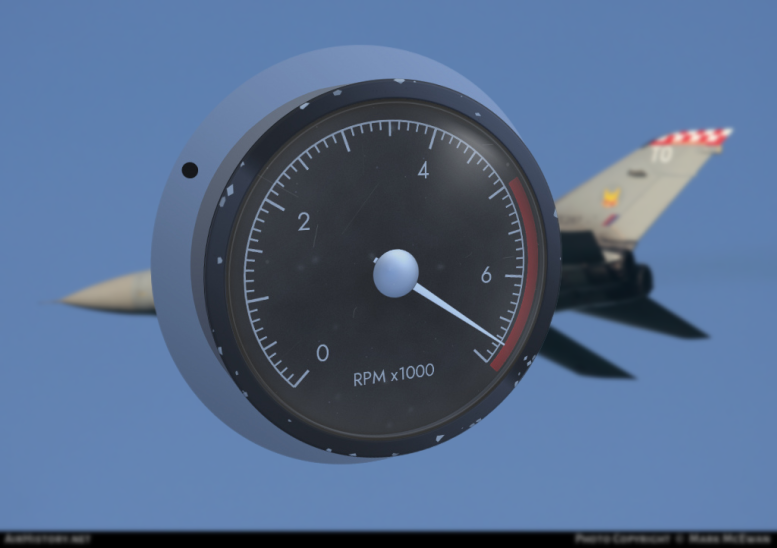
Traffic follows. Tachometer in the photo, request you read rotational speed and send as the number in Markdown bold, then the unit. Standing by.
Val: **6750** rpm
